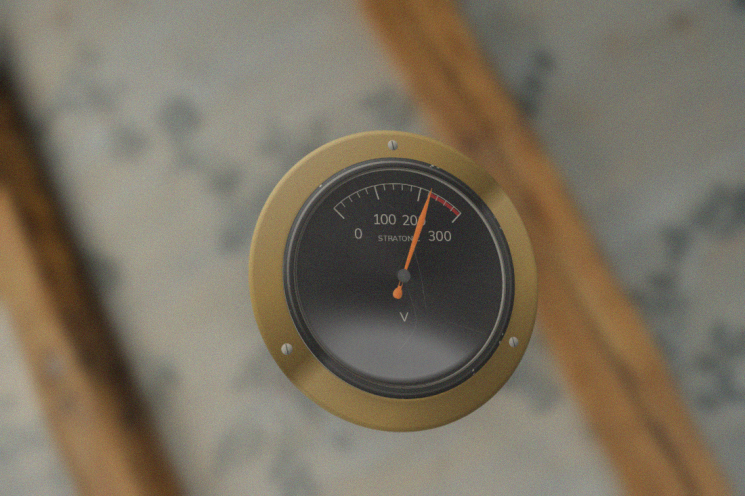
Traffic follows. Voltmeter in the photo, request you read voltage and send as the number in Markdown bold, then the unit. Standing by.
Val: **220** V
